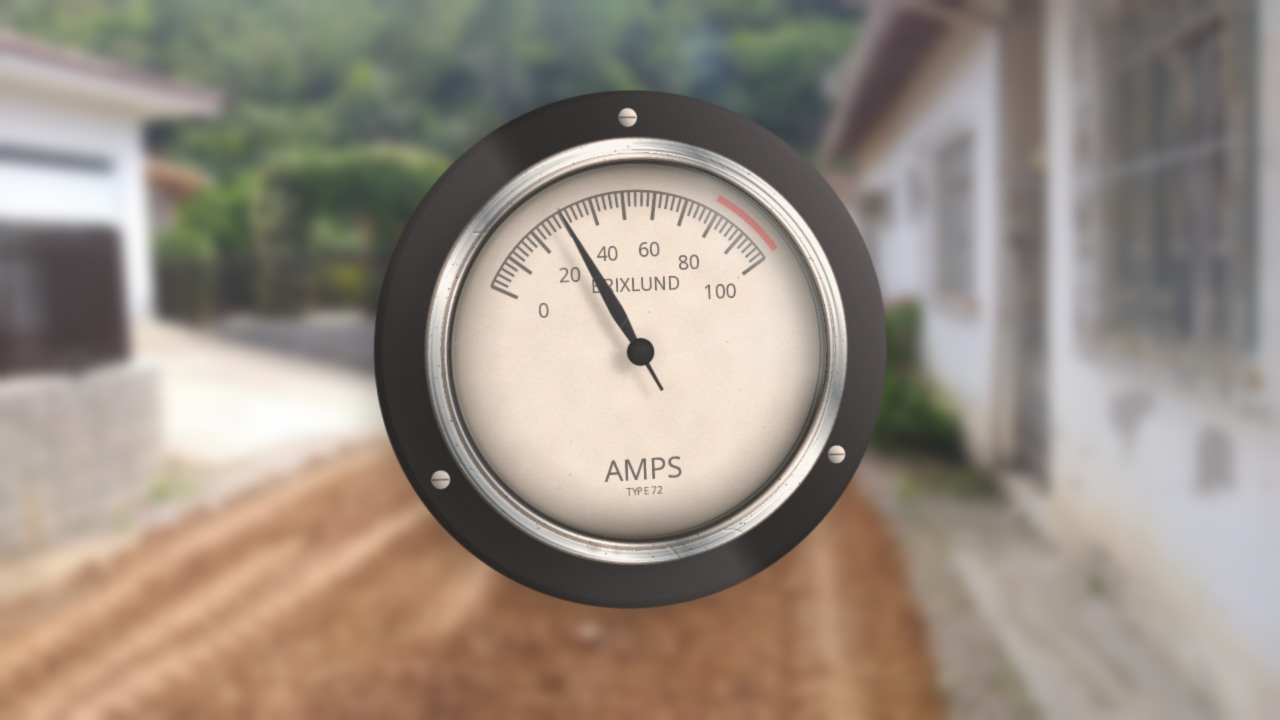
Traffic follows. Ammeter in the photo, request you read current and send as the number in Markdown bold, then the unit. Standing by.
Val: **30** A
